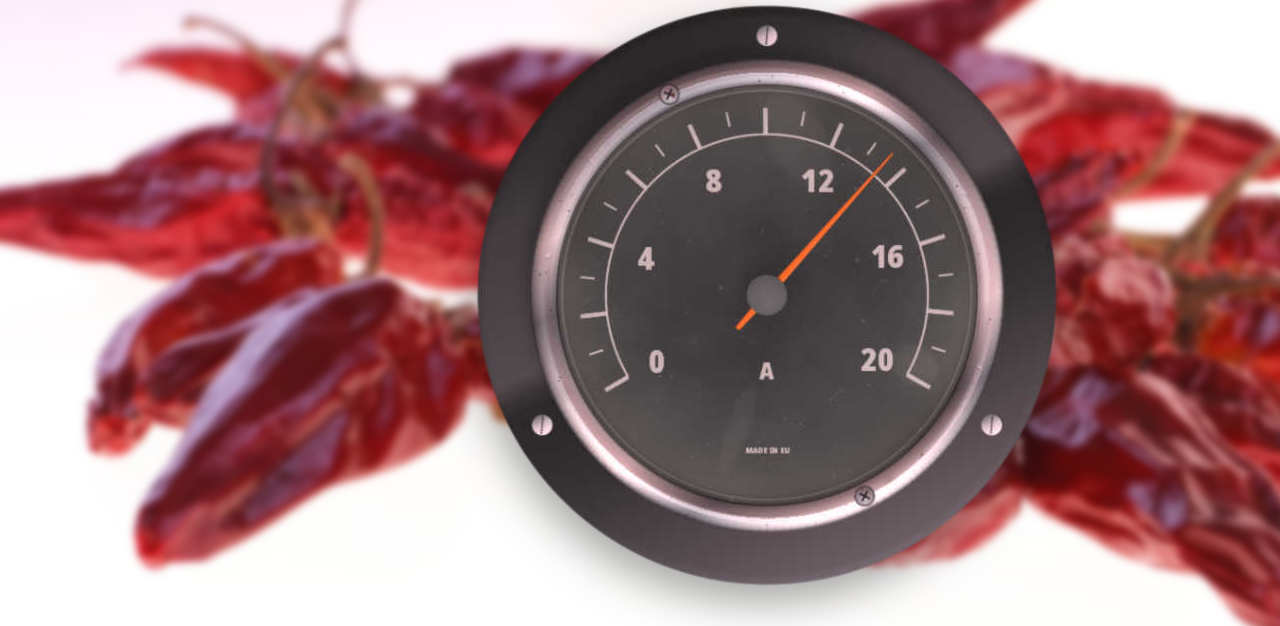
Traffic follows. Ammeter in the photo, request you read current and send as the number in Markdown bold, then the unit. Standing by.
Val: **13.5** A
